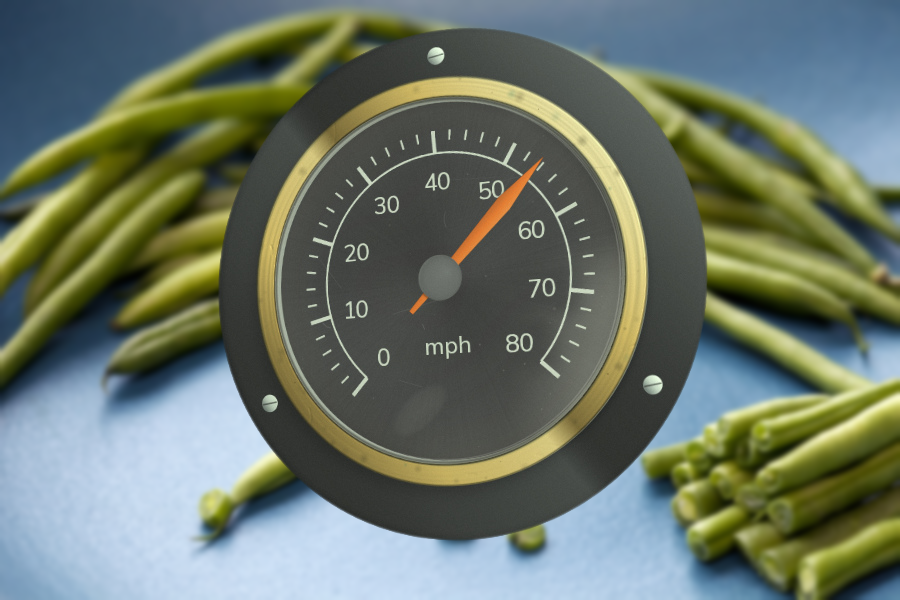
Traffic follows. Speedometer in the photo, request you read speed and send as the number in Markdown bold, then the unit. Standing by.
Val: **54** mph
